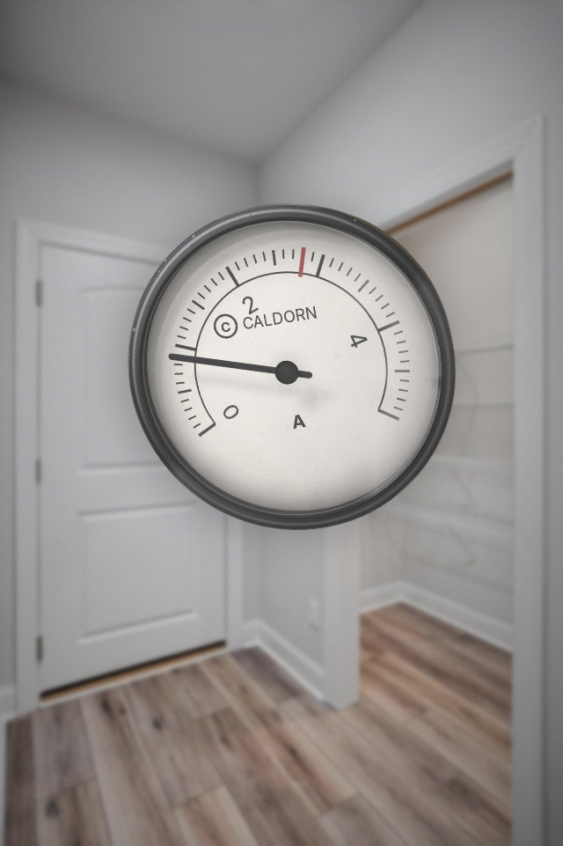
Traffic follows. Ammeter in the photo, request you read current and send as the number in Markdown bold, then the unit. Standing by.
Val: **0.9** A
